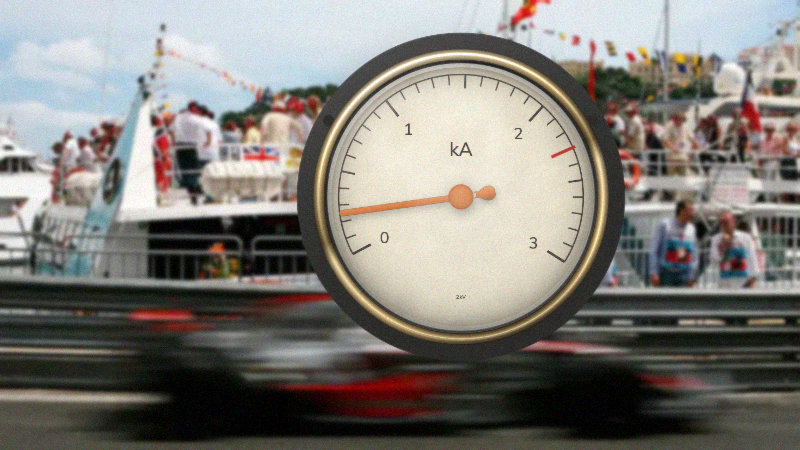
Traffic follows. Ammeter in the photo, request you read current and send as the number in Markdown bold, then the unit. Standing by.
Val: **0.25** kA
